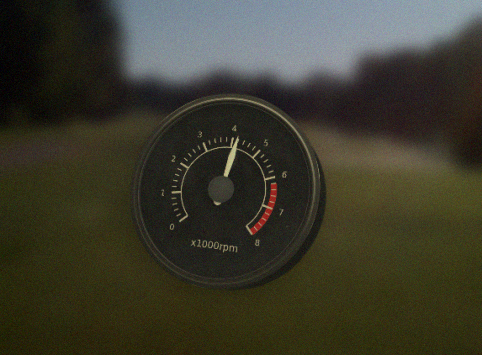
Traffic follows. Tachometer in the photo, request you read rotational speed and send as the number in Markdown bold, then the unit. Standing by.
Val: **4200** rpm
